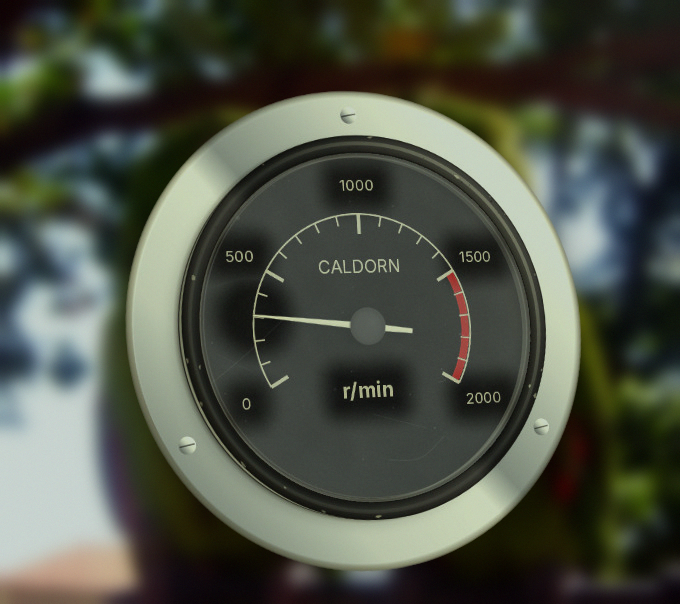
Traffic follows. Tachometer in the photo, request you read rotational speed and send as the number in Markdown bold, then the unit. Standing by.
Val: **300** rpm
